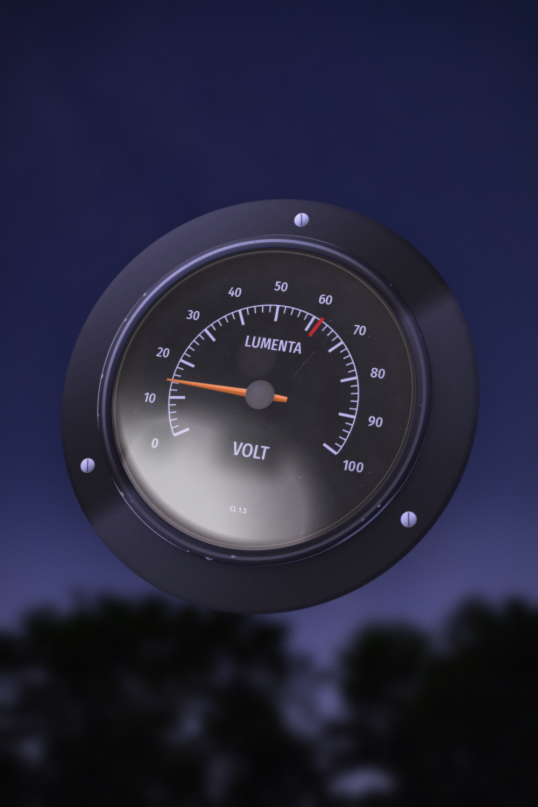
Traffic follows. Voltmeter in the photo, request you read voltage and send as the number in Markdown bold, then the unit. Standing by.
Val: **14** V
